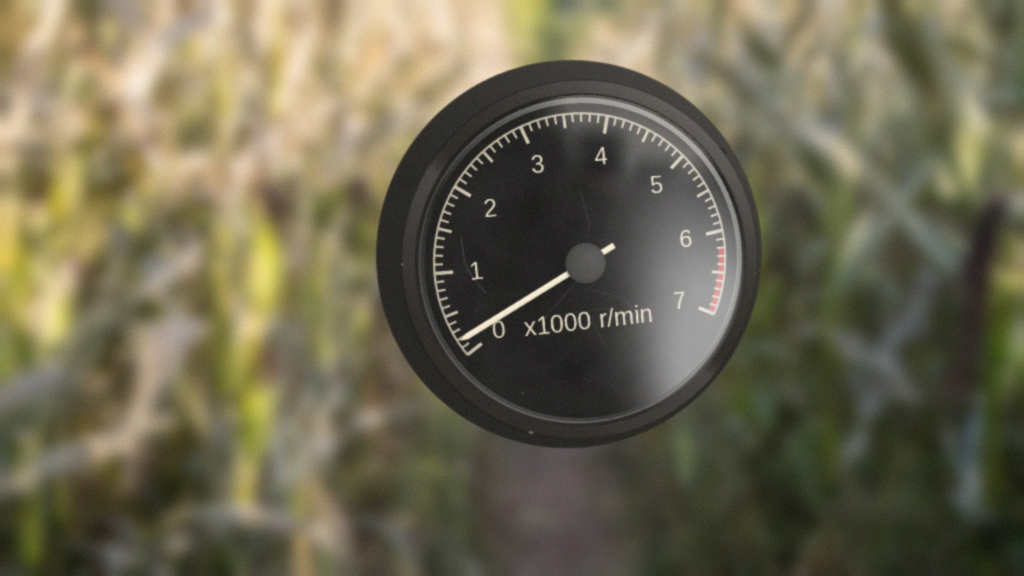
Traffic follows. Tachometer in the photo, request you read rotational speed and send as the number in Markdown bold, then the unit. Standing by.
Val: **200** rpm
